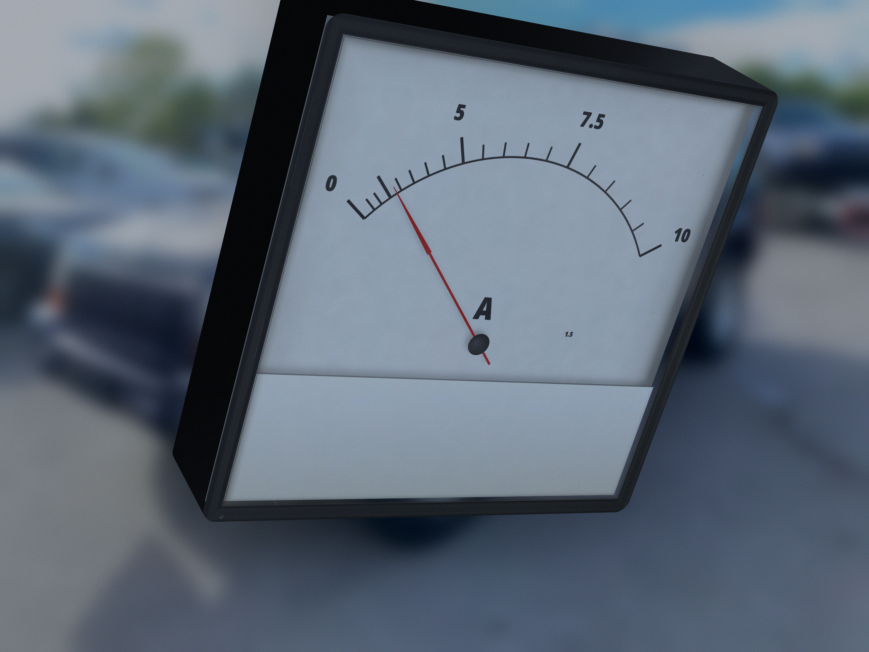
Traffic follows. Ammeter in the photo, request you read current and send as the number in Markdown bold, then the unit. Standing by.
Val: **2.75** A
